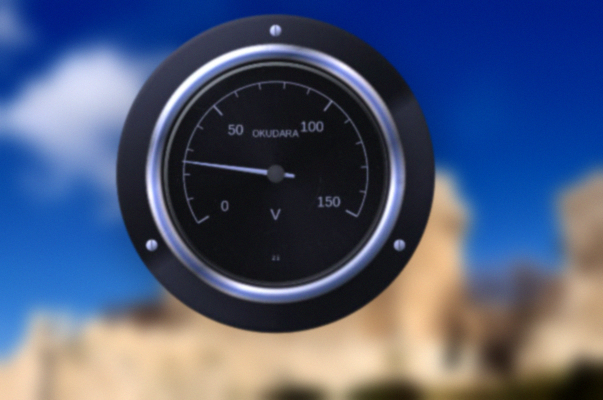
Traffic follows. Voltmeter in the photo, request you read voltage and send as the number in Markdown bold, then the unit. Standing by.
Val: **25** V
